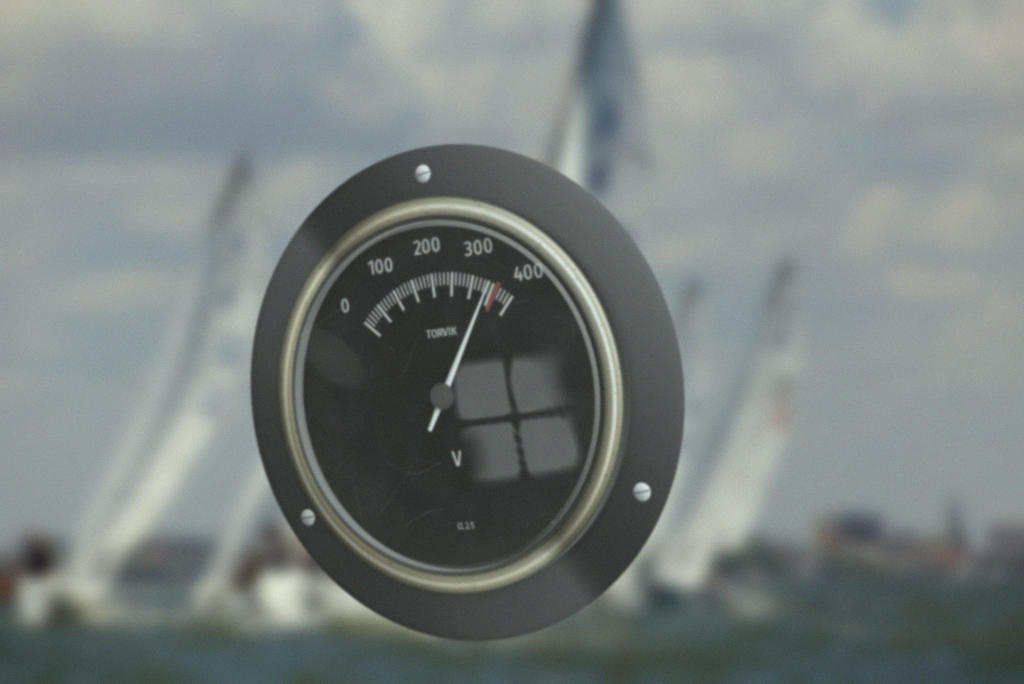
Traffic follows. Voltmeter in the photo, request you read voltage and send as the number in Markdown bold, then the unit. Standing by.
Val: **350** V
